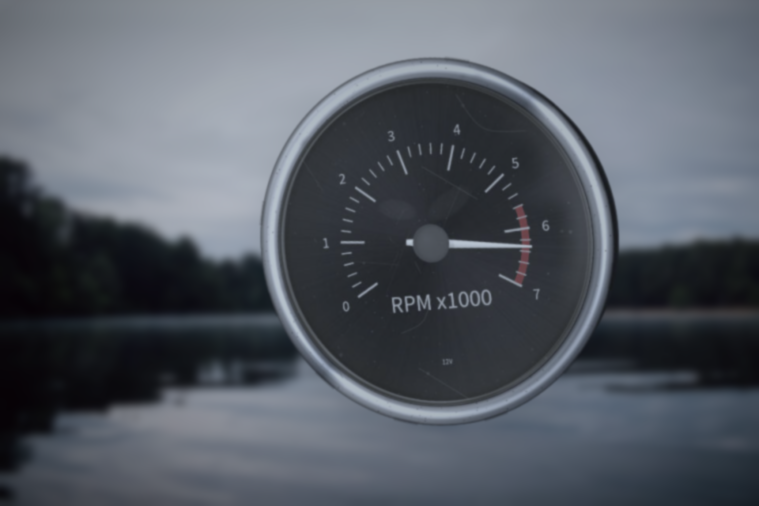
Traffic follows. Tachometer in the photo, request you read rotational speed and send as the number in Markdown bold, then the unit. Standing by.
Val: **6300** rpm
